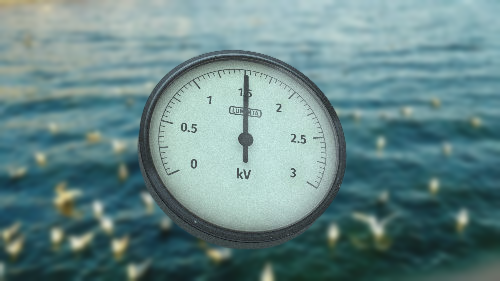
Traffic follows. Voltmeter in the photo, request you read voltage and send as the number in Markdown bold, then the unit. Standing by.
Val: **1.5** kV
